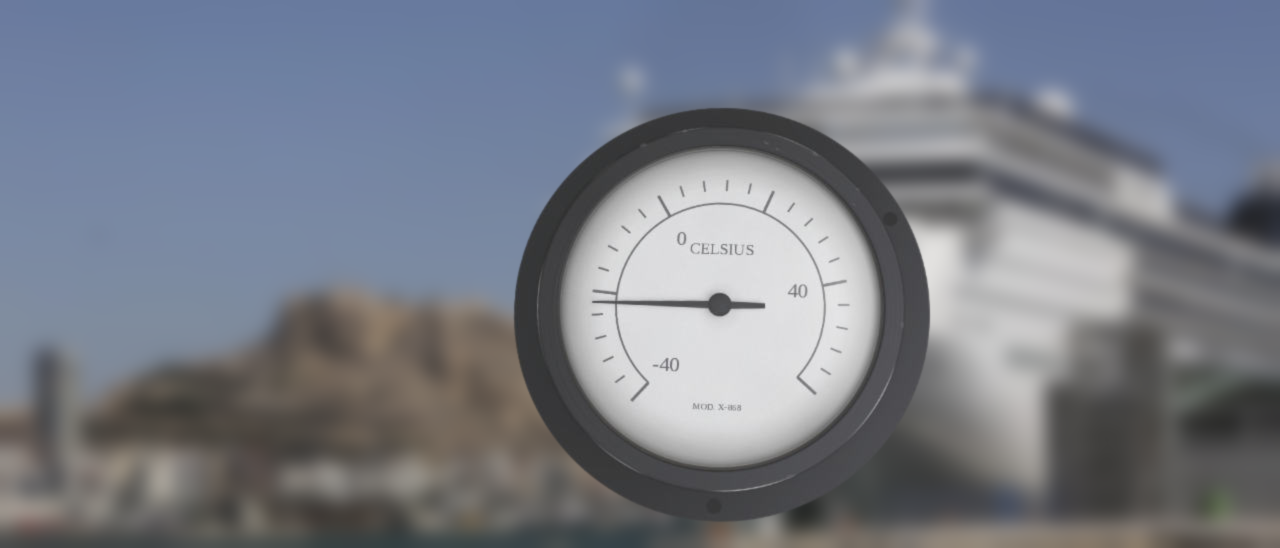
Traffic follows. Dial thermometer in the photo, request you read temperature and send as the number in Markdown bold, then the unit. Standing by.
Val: **-22** °C
